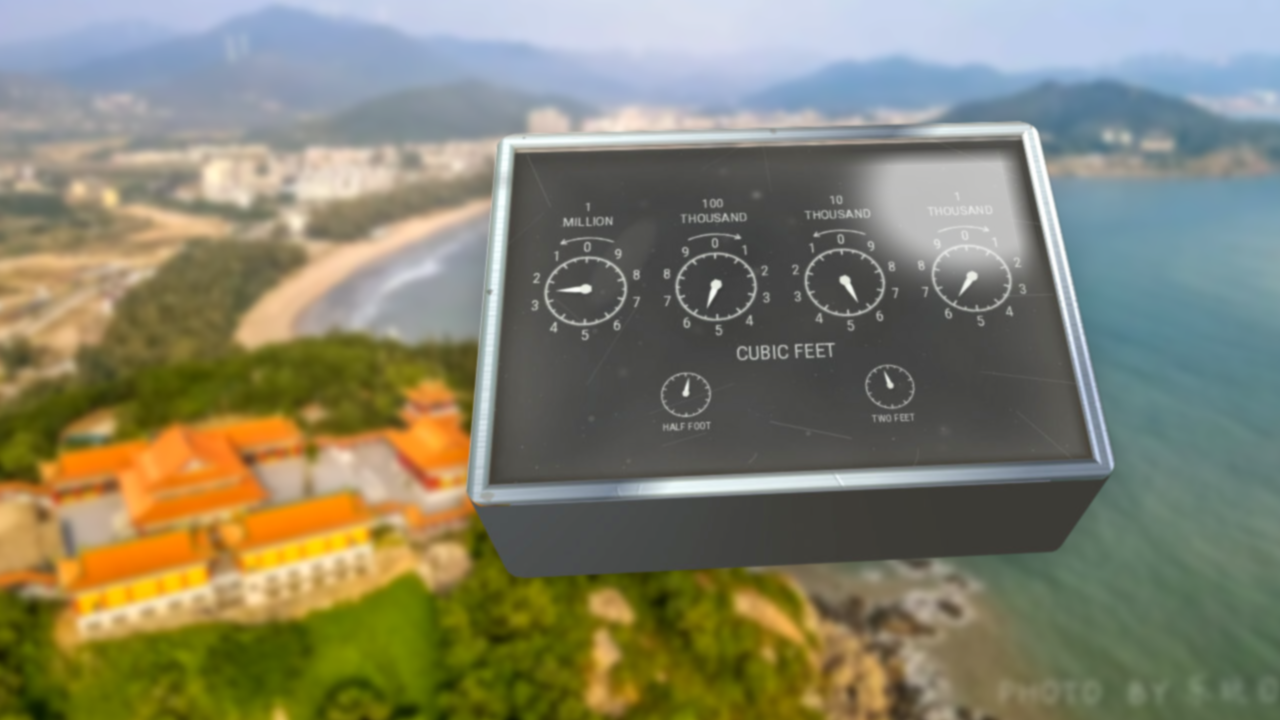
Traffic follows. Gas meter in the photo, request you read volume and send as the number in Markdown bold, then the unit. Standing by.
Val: **255600** ft³
